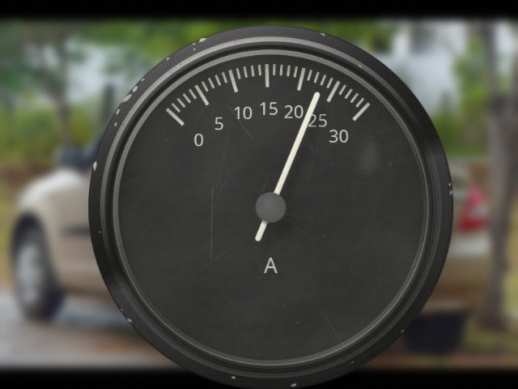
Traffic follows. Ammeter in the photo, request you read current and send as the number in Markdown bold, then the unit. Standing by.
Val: **23** A
